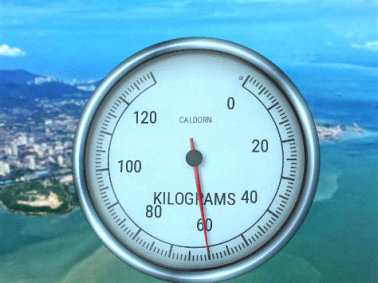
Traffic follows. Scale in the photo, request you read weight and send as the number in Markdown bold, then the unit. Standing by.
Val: **60** kg
